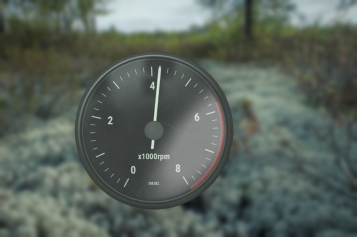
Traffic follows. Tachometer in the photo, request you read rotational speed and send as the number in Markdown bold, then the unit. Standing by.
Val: **4200** rpm
